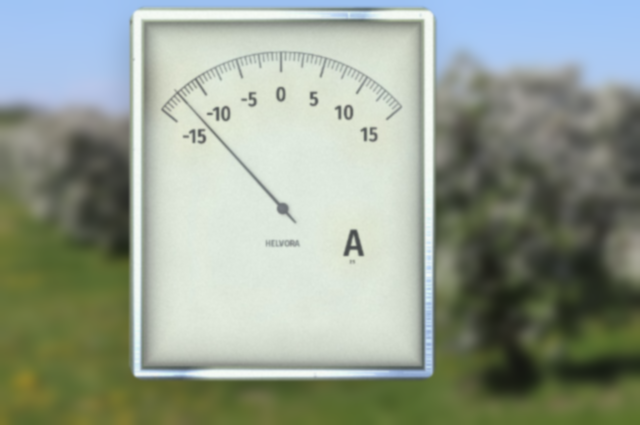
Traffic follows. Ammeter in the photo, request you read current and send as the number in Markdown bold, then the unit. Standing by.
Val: **-12.5** A
